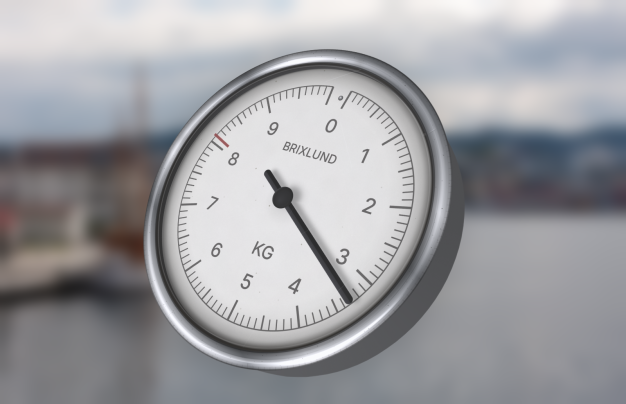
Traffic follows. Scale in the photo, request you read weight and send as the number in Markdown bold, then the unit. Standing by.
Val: **3.3** kg
